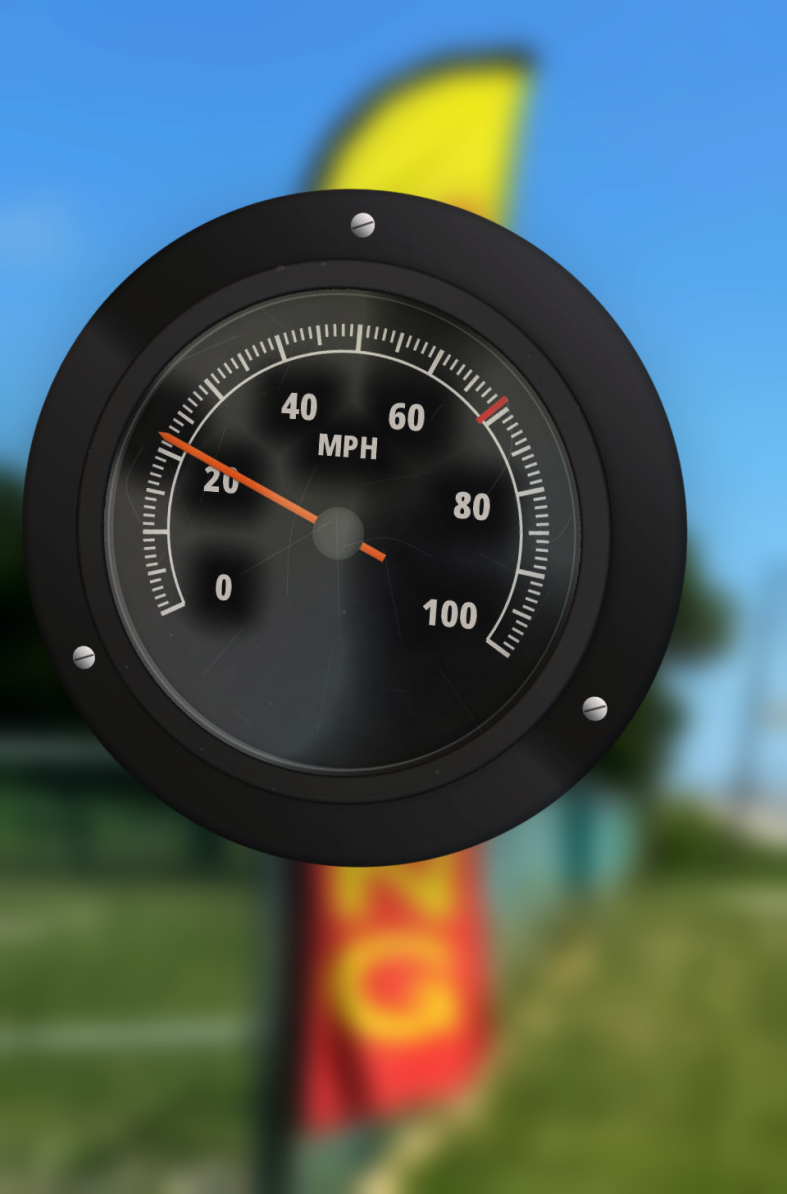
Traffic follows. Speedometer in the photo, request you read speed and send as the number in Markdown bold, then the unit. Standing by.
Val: **22** mph
